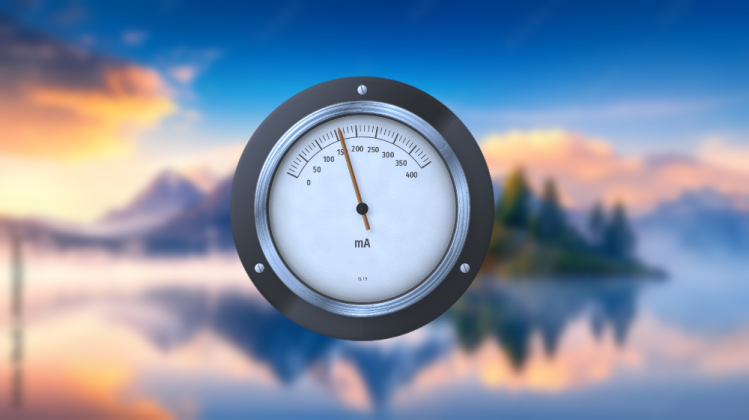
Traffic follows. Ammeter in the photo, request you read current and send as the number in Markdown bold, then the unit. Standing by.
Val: **160** mA
